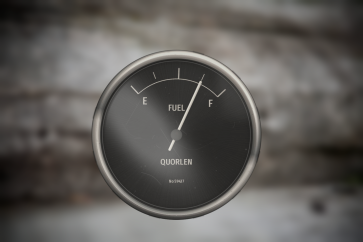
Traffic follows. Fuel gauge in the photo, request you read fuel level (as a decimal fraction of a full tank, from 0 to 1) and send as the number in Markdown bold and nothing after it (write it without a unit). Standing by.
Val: **0.75**
